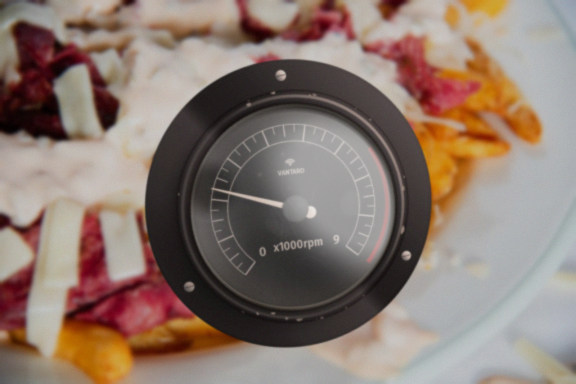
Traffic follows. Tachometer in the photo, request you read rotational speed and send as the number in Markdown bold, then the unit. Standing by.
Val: **2250** rpm
